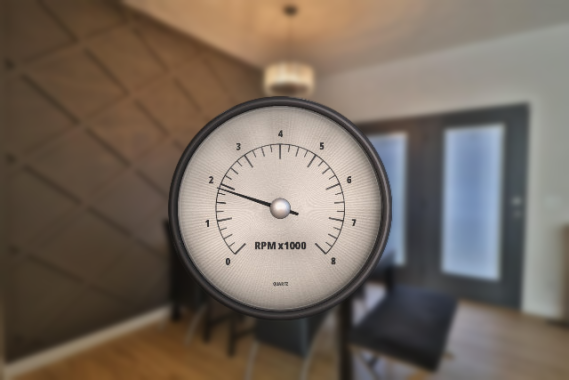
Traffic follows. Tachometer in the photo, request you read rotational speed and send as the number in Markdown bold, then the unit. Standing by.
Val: **1875** rpm
